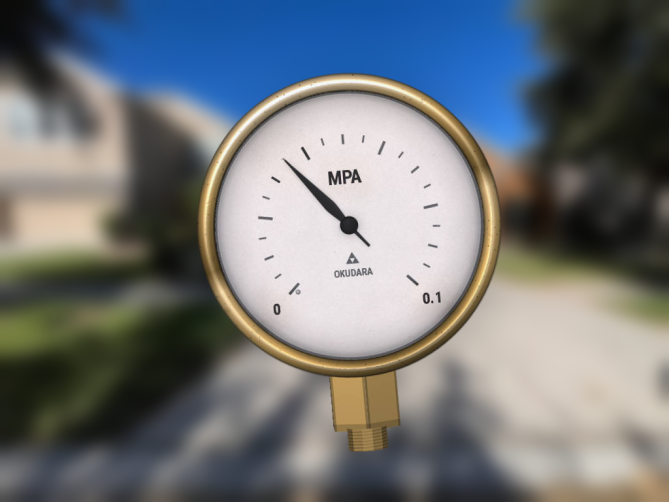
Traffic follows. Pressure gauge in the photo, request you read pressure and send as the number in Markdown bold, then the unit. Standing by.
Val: **0.035** MPa
